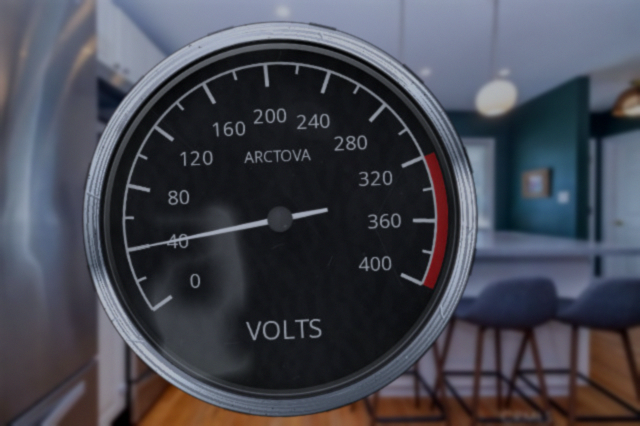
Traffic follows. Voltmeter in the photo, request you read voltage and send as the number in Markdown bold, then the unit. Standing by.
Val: **40** V
